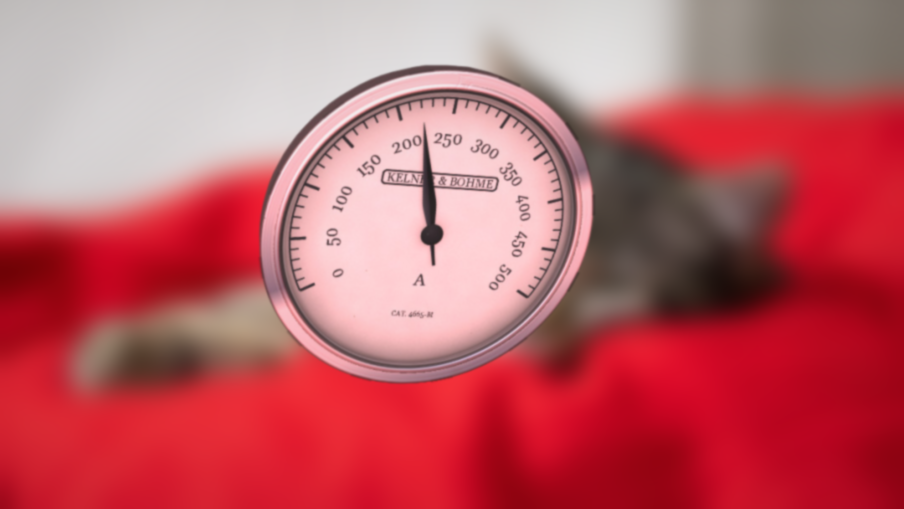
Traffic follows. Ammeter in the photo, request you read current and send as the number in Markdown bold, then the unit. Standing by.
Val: **220** A
